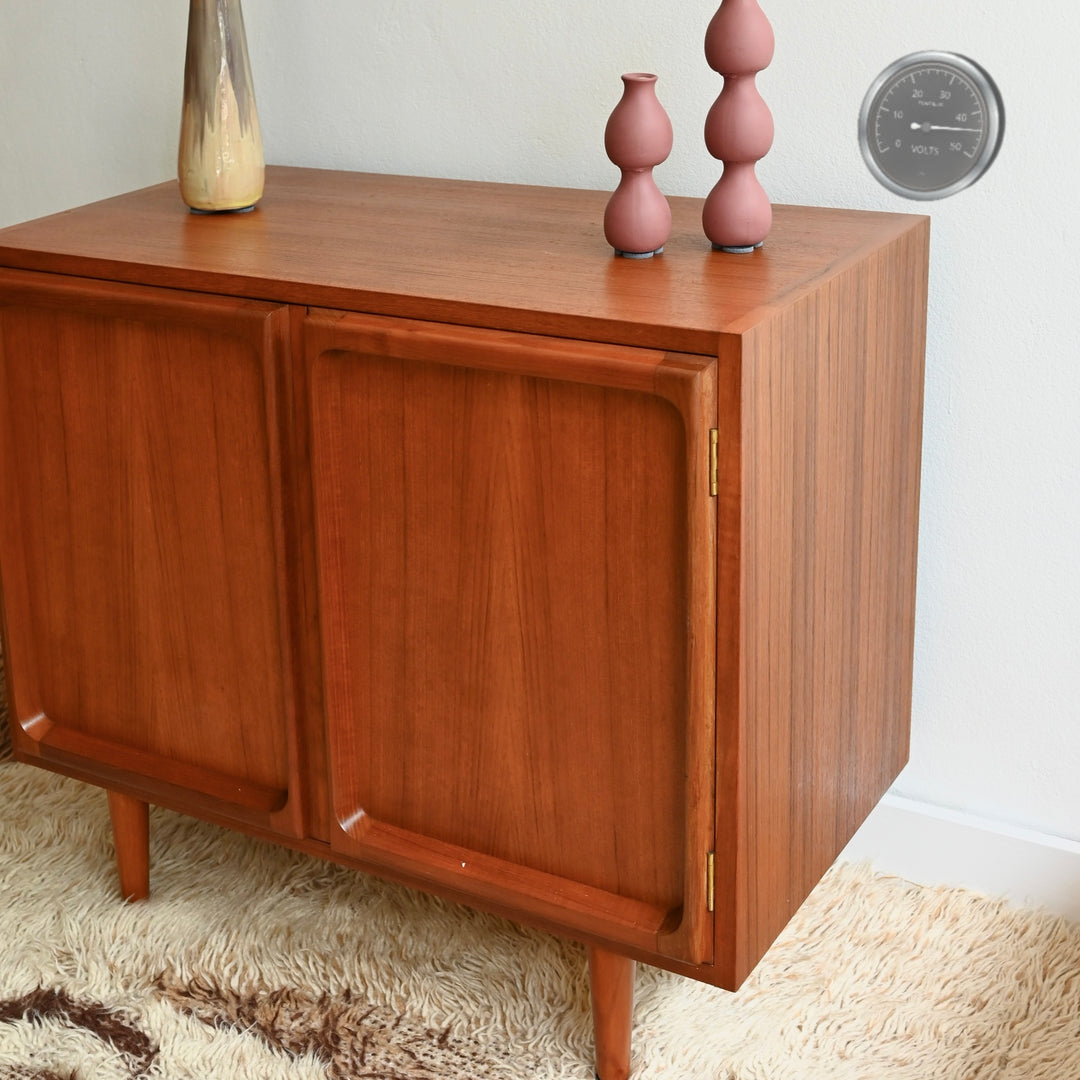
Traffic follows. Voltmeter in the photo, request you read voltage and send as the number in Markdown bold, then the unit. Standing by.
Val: **44** V
